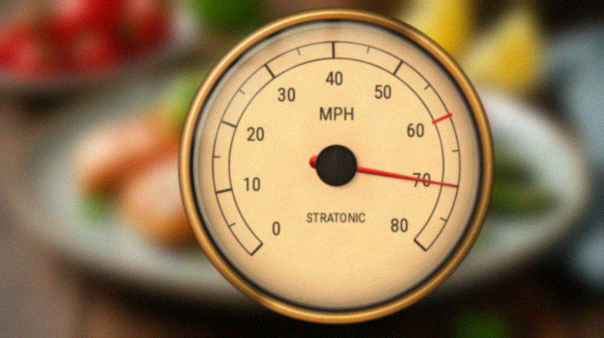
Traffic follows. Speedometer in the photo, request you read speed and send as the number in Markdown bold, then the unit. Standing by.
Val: **70** mph
